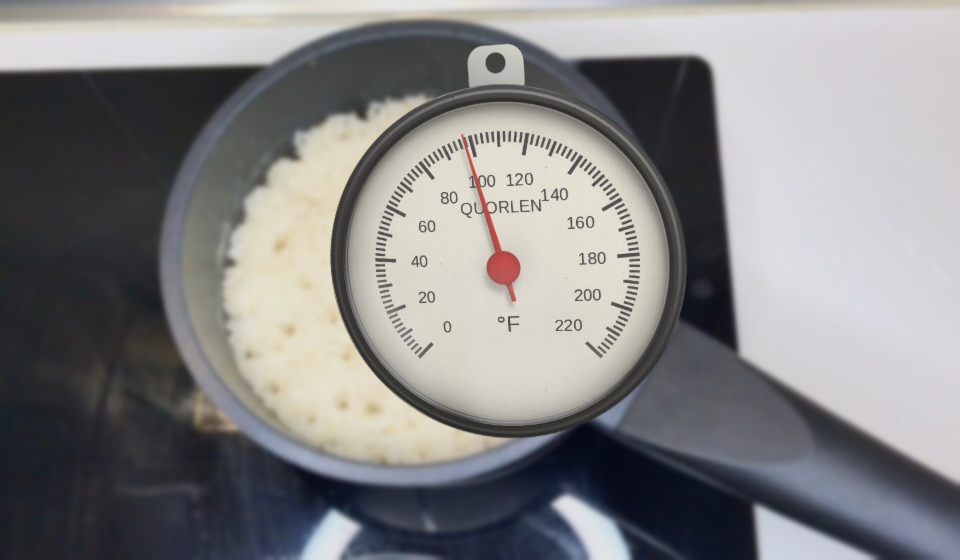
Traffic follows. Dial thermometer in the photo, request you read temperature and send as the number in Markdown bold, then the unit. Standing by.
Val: **98** °F
